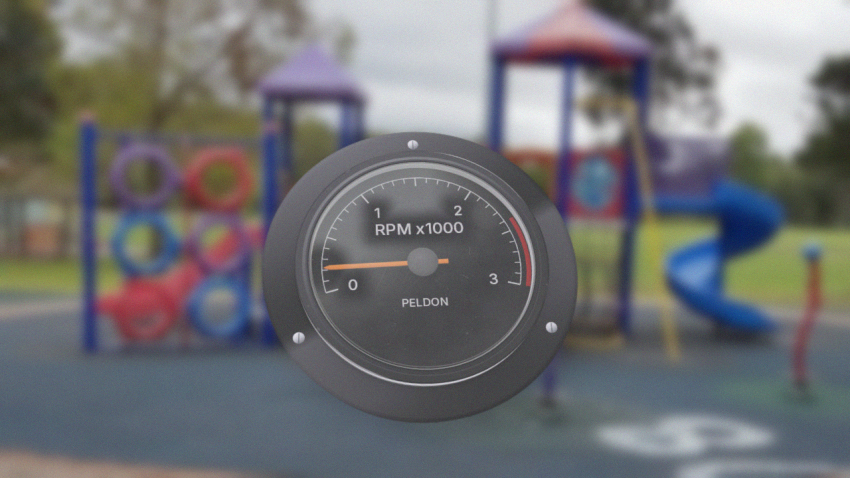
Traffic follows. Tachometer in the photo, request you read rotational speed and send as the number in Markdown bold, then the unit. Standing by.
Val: **200** rpm
